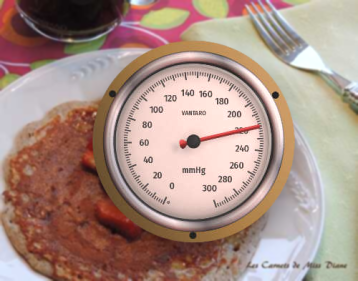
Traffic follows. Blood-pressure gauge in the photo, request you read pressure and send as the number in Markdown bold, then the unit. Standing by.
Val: **220** mmHg
